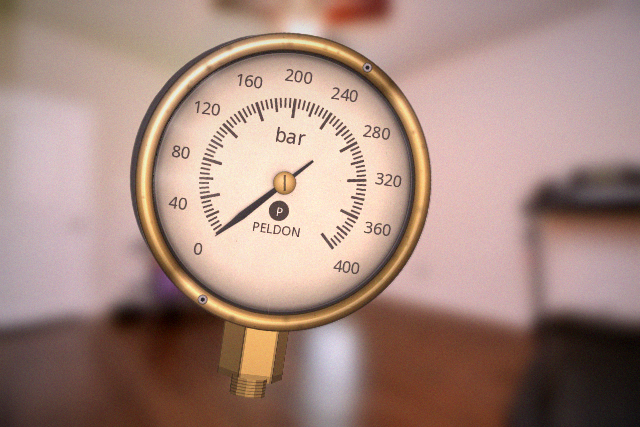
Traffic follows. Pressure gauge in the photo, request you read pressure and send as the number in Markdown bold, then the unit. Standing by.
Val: **0** bar
